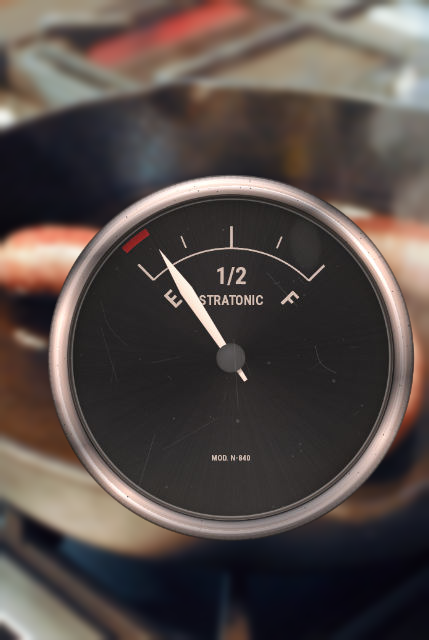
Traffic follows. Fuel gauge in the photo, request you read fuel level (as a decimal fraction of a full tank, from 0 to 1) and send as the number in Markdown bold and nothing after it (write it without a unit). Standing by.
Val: **0.125**
